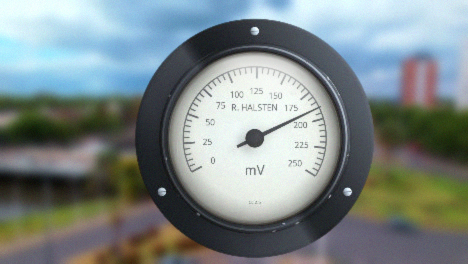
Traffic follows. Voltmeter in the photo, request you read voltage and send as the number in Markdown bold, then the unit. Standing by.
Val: **190** mV
